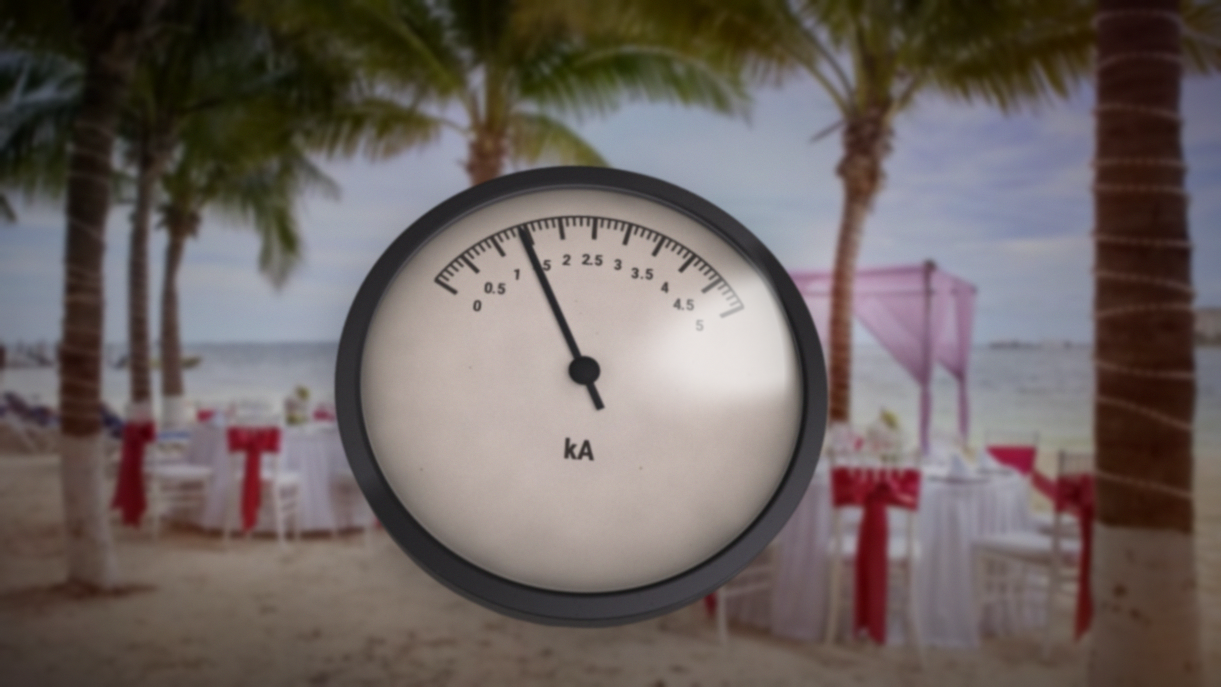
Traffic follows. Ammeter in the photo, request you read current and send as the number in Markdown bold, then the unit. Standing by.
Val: **1.4** kA
